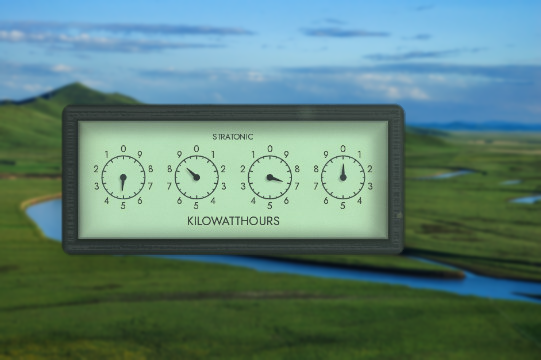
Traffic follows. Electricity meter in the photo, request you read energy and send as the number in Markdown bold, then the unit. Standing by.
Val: **4870** kWh
